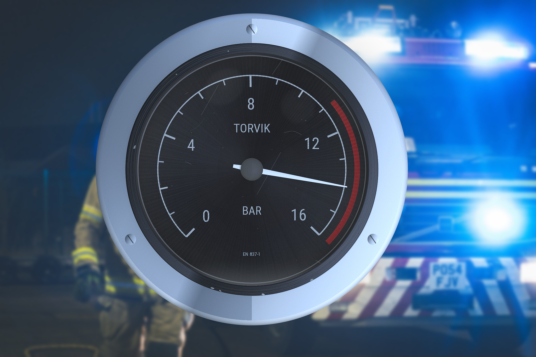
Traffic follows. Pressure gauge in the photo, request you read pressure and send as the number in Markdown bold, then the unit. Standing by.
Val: **14** bar
